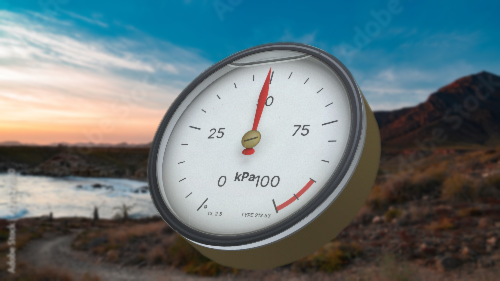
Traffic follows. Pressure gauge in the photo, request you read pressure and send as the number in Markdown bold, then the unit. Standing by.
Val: **50** kPa
